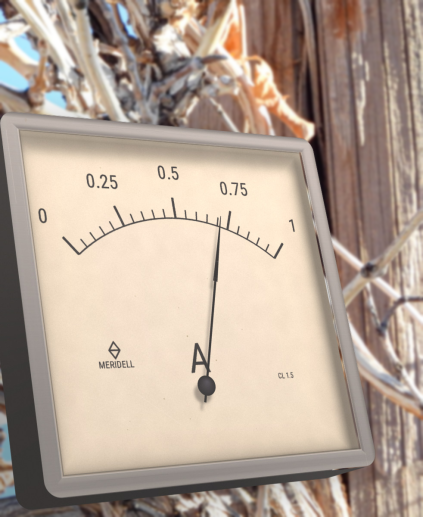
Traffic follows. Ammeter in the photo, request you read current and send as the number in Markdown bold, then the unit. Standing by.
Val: **0.7** A
